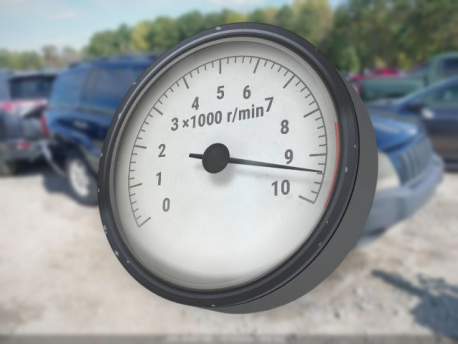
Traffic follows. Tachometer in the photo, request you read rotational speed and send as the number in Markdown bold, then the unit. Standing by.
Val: **9400** rpm
